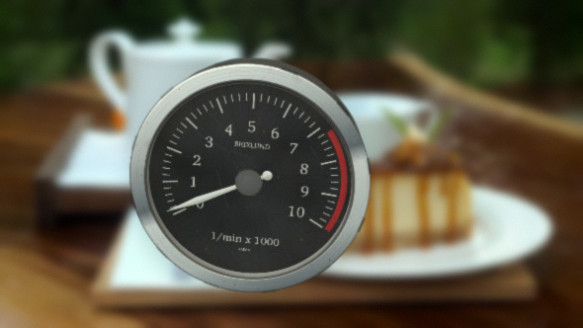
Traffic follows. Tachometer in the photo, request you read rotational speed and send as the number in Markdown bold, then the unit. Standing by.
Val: **200** rpm
